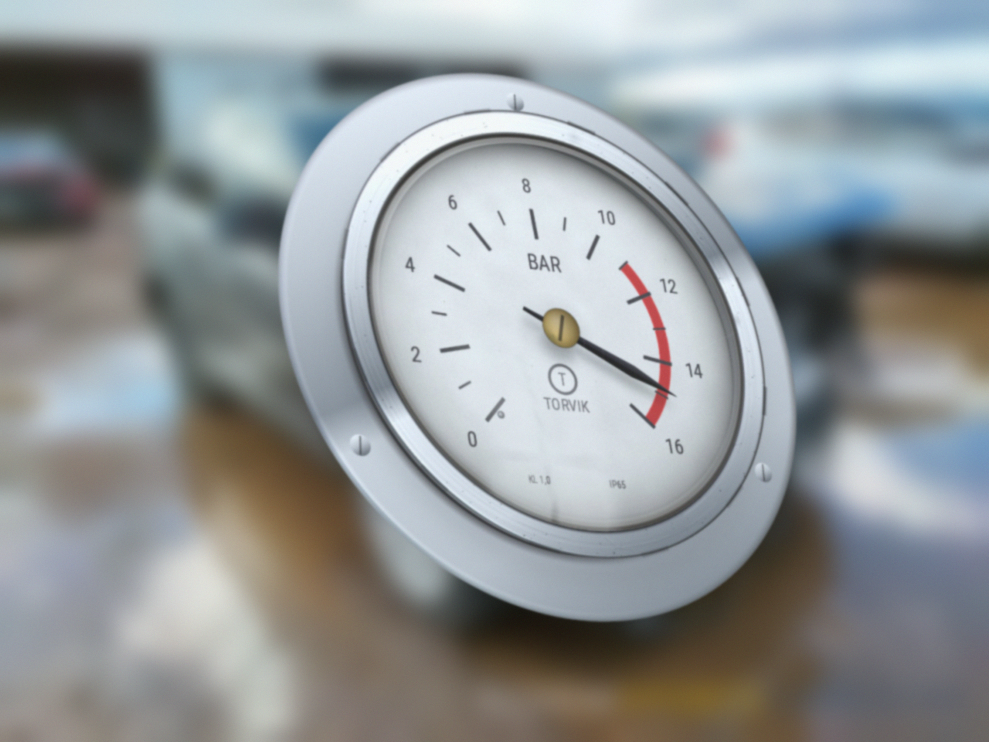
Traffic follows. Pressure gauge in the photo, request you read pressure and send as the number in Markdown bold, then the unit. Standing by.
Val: **15** bar
